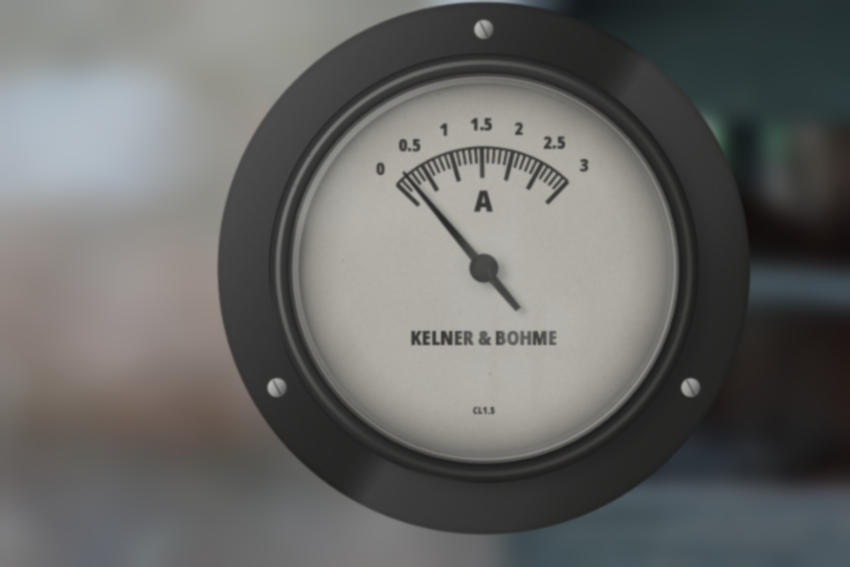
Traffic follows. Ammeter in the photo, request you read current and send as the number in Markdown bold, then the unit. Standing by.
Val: **0.2** A
